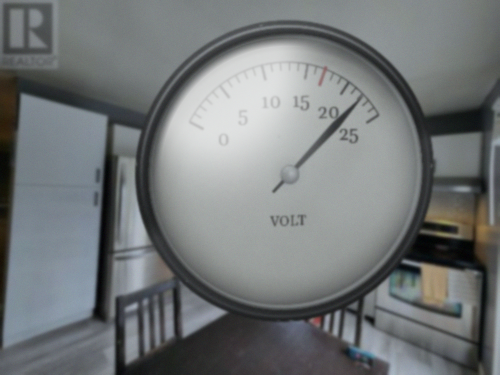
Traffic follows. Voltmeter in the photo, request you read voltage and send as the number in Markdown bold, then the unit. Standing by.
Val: **22** V
